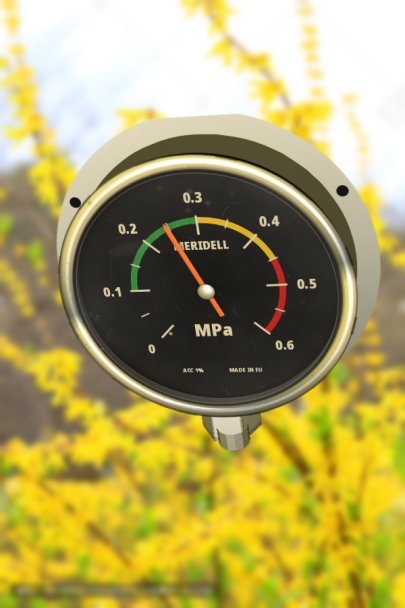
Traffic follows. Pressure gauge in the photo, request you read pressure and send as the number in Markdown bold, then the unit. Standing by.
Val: **0.25** MPa
